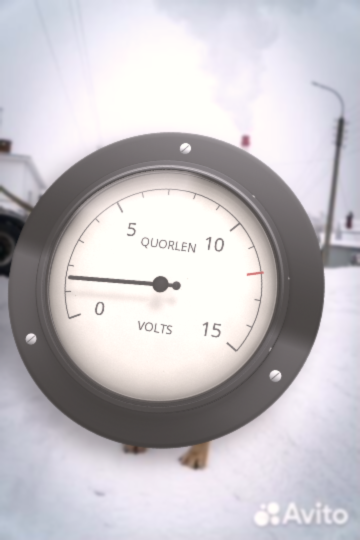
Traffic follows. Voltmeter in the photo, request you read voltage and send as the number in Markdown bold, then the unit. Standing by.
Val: **1.5** V
